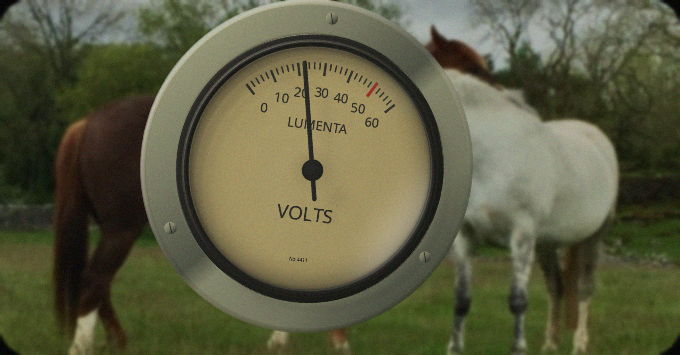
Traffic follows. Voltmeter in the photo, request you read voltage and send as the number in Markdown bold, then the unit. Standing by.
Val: **22** V
